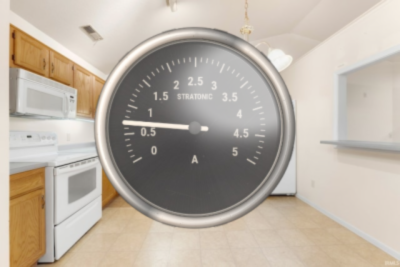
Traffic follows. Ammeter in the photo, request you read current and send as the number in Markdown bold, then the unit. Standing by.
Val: **0.7** A
